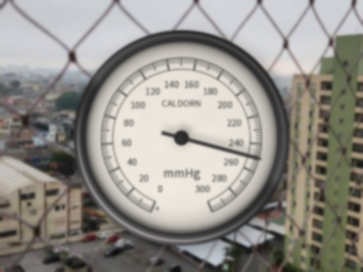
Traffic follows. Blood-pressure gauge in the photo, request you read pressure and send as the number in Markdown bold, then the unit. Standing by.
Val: **250** mmHg
